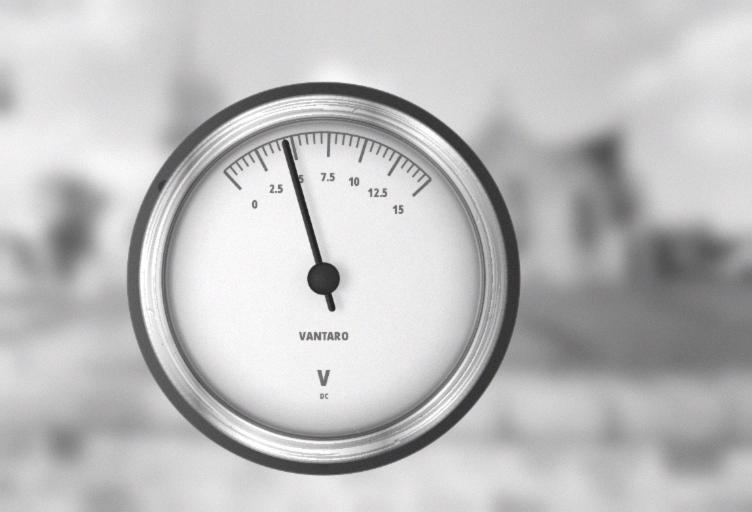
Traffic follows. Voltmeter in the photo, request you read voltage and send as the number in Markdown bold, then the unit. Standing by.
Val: **4.5** V
